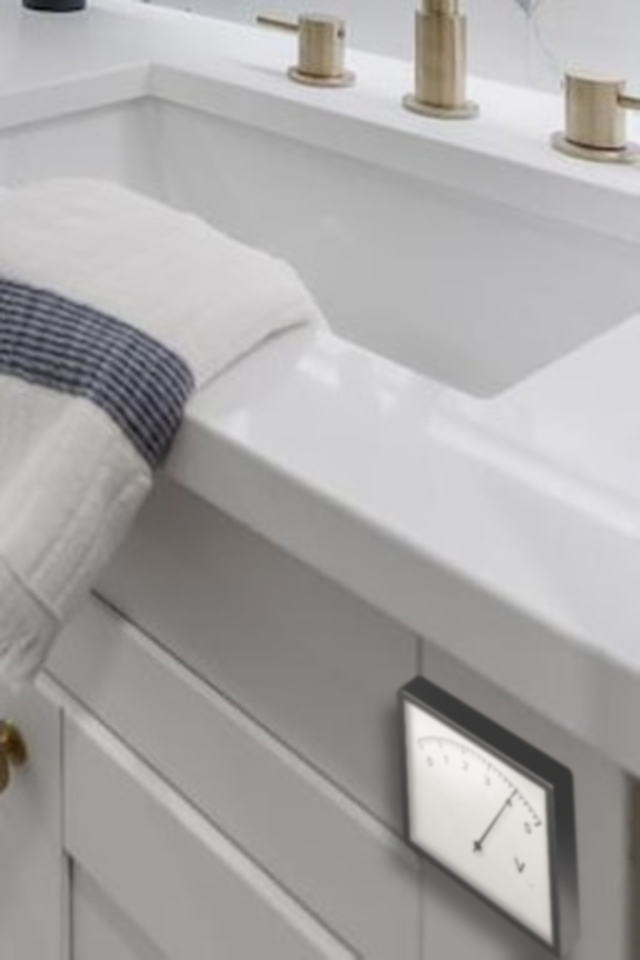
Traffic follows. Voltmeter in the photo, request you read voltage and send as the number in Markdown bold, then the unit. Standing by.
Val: **4** V
